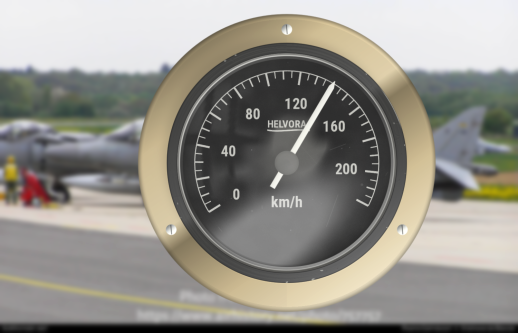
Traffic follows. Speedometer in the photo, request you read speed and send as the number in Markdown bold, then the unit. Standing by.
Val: **140** km/h
